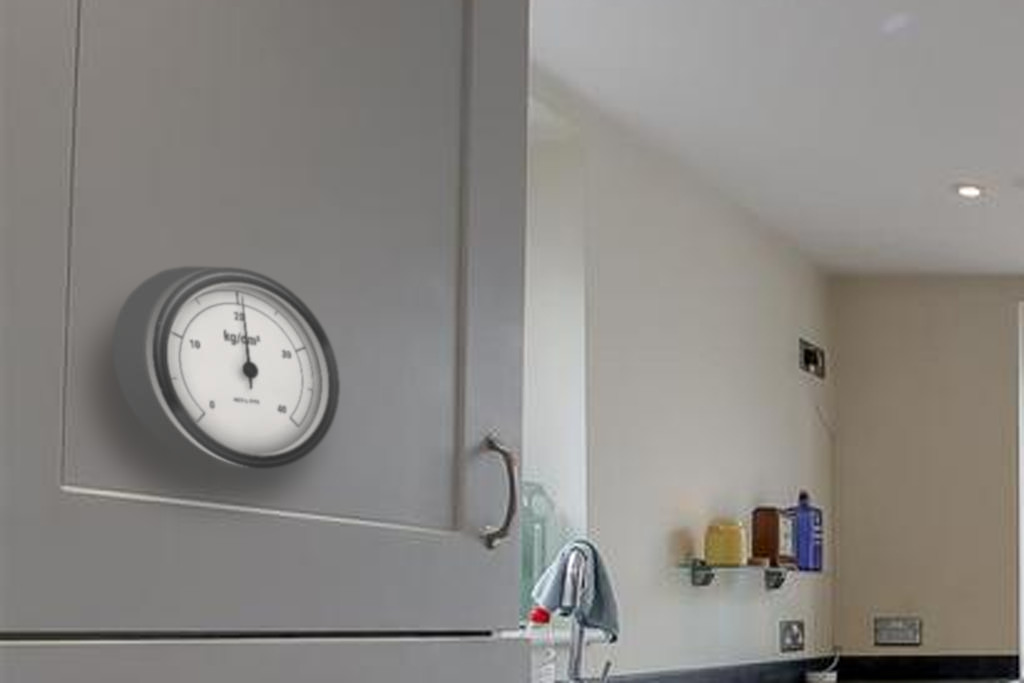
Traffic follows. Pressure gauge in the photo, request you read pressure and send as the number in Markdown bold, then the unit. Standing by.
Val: **20** kg/cm²
